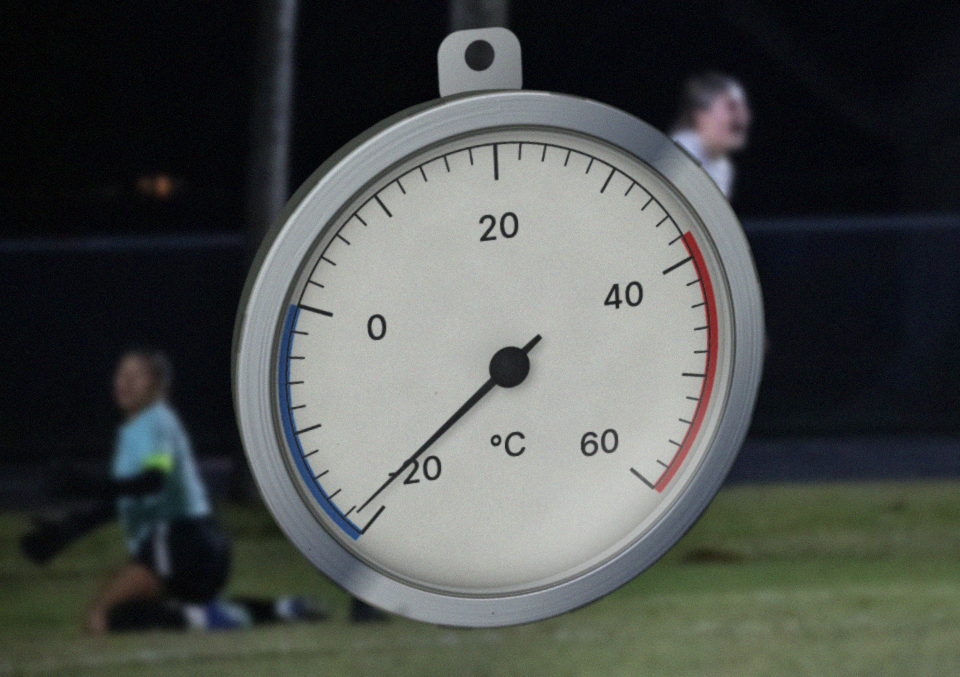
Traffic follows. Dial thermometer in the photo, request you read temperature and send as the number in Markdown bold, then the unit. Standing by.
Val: **-18** °C
